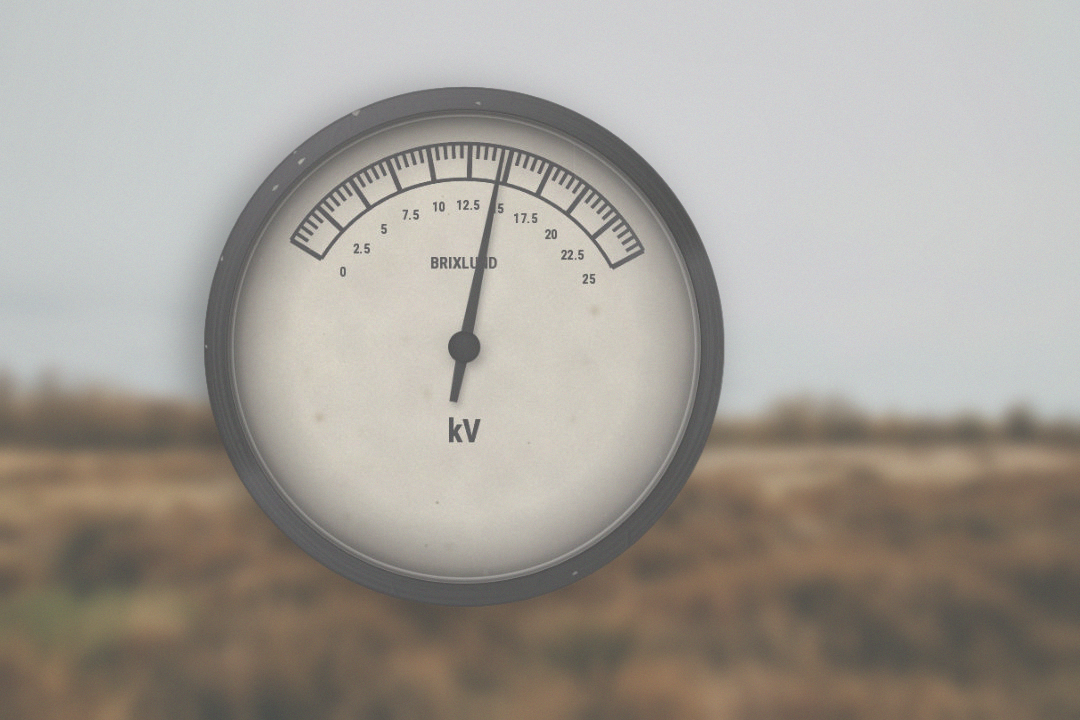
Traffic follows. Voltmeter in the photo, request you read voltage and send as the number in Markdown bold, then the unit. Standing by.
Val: **14.5** kV
